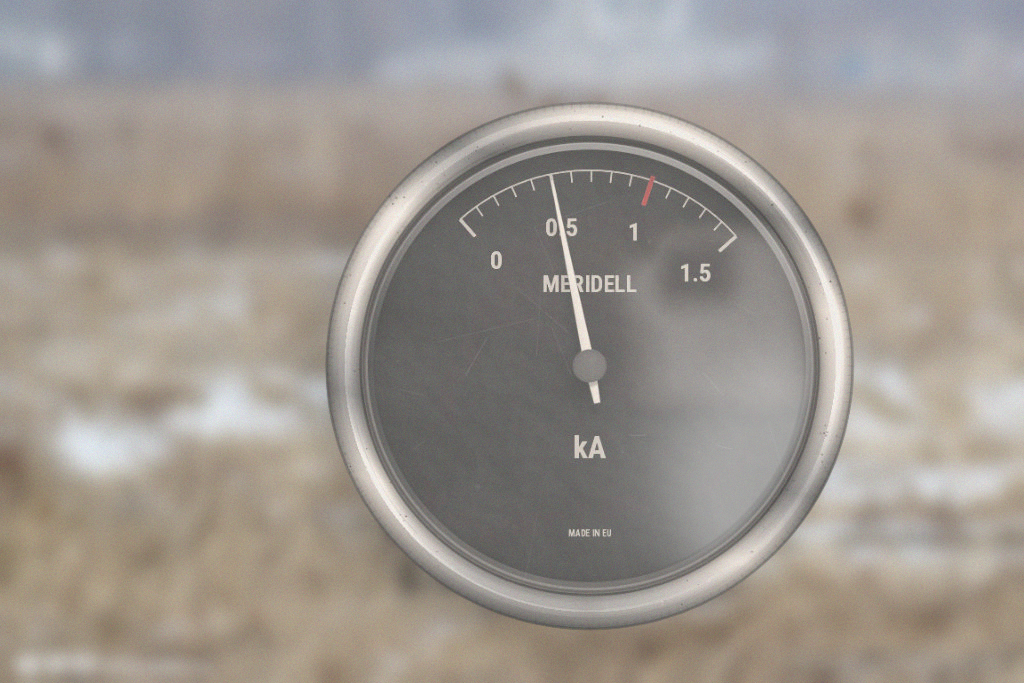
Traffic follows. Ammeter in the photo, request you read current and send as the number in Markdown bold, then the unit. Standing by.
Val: **0.5** kA
